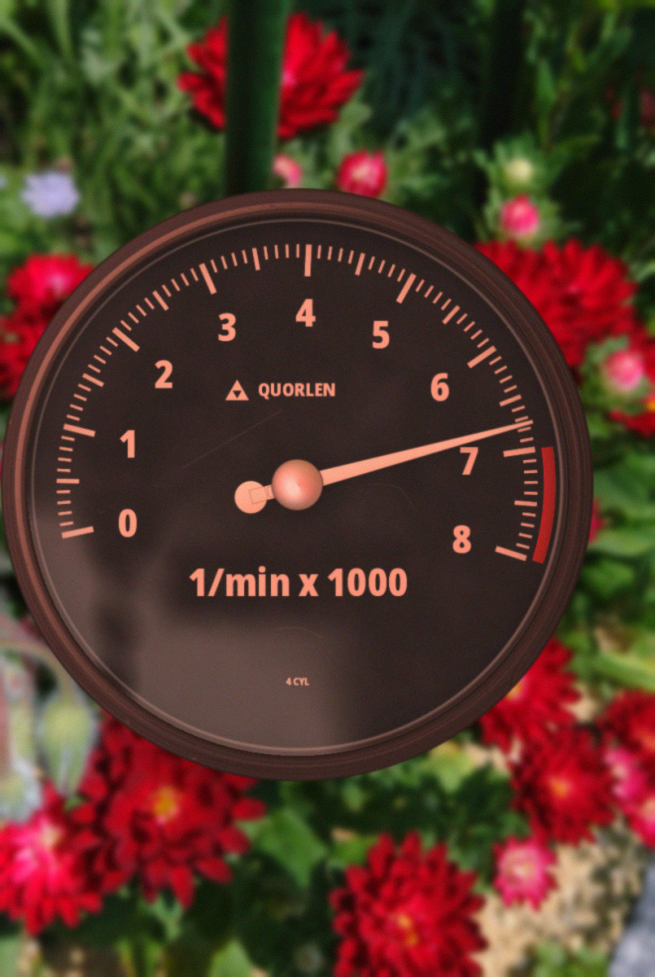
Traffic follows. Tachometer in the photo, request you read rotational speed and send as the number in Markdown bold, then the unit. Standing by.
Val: **6750** rpm
